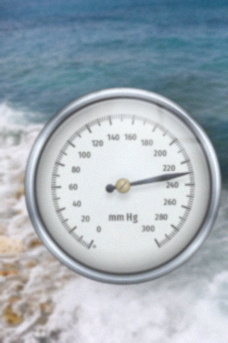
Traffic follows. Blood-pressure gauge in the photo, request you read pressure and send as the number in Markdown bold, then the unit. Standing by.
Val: **230** mmHg
